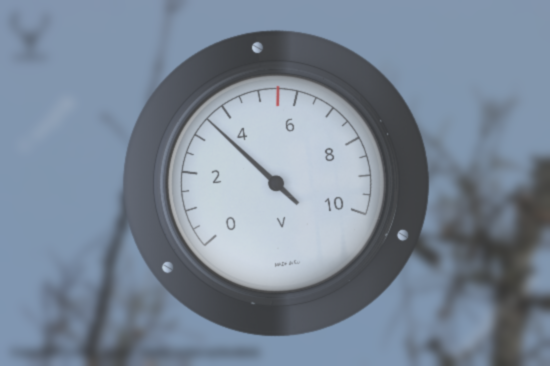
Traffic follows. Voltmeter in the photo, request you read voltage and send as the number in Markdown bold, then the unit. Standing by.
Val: **3.5** V
